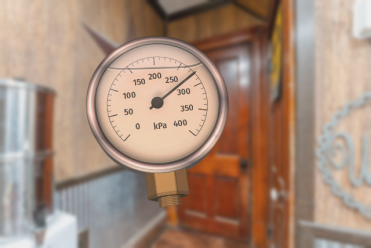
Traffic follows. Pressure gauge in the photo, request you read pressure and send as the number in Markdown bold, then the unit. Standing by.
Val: **280** kPa
